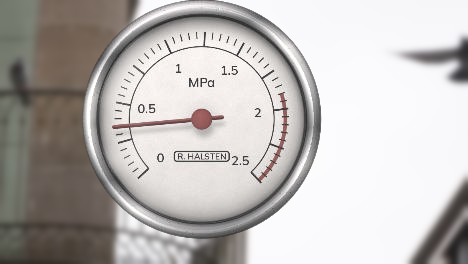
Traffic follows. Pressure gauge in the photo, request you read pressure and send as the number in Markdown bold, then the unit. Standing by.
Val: **0.35** MPa
